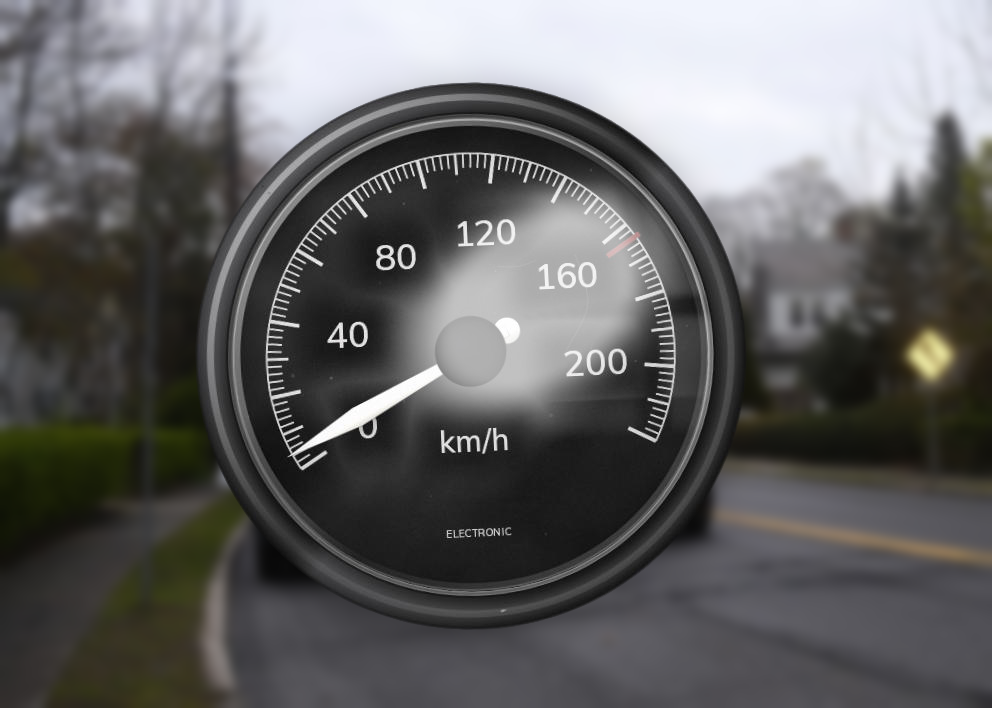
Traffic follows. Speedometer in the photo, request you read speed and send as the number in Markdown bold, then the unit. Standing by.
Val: **4** km/h
